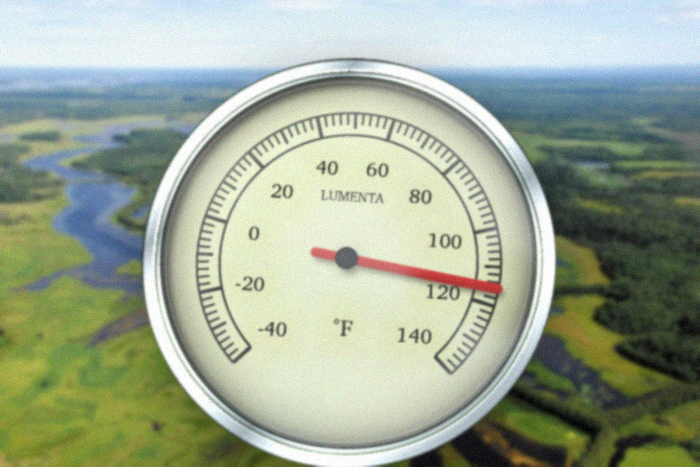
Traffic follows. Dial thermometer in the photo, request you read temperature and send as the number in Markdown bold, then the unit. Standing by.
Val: **116** °F
